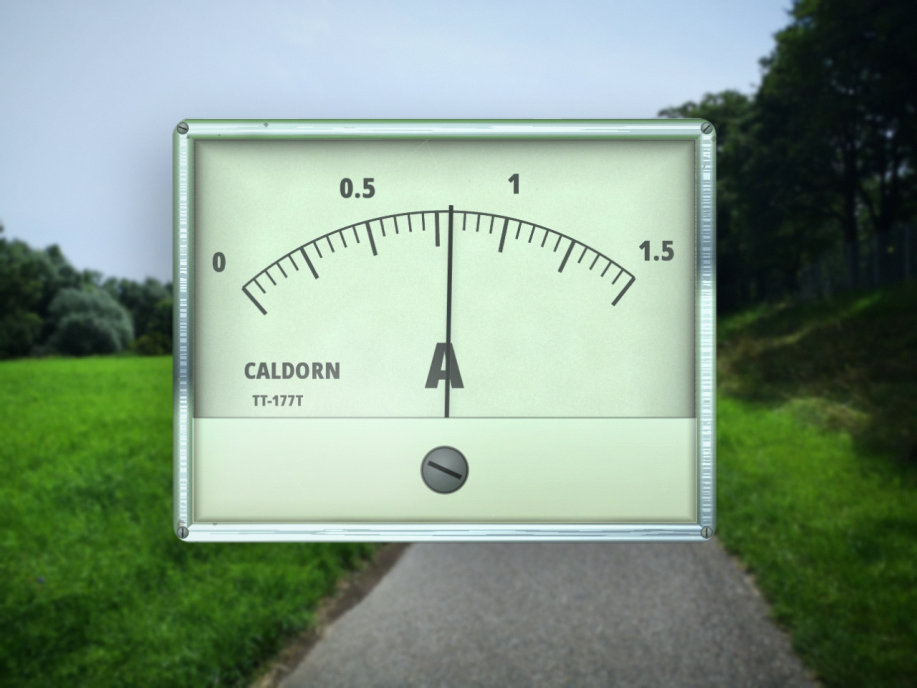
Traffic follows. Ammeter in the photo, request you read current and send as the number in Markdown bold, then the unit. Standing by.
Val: **0.8** A
